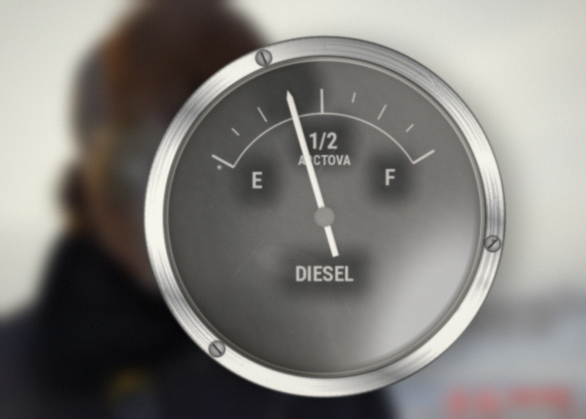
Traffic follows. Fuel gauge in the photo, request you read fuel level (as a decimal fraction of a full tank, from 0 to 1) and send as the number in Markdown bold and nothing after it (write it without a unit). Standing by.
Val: **0.375**
